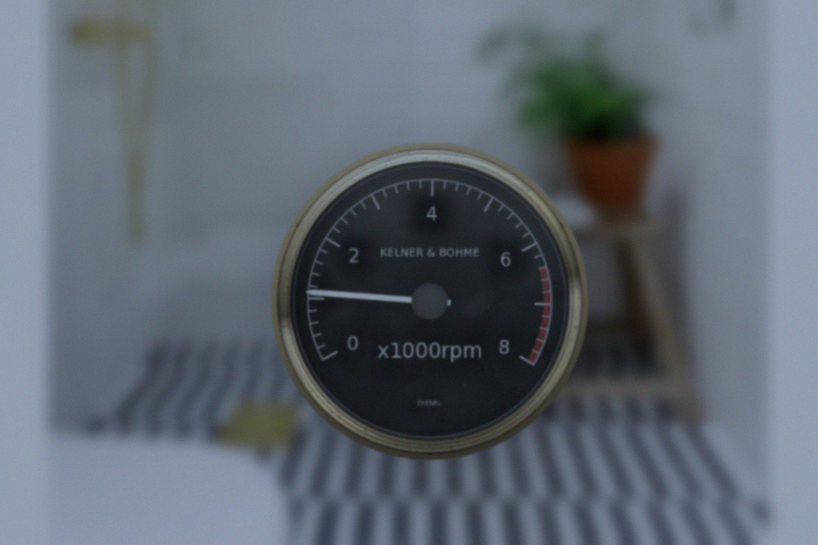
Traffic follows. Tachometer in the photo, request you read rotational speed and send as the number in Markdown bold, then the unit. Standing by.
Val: **1100** rpm
